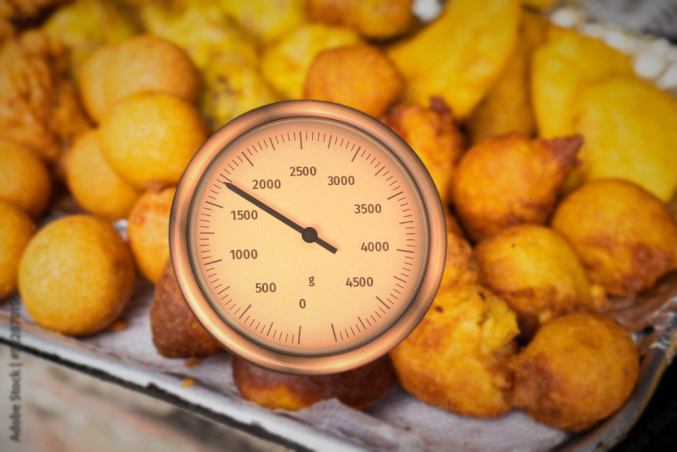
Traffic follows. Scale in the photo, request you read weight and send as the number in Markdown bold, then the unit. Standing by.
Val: **1700** g
